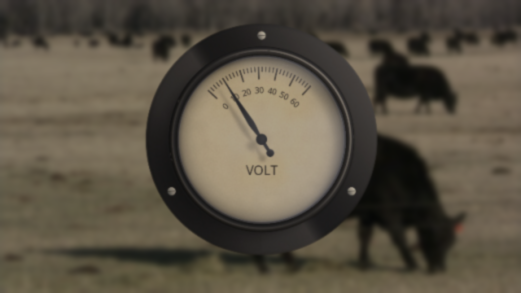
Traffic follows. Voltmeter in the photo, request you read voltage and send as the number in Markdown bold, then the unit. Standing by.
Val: **10** V
